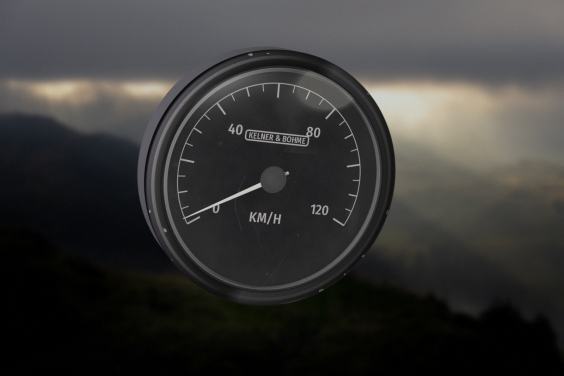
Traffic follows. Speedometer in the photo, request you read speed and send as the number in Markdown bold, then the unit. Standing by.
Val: **2.5** km/h
